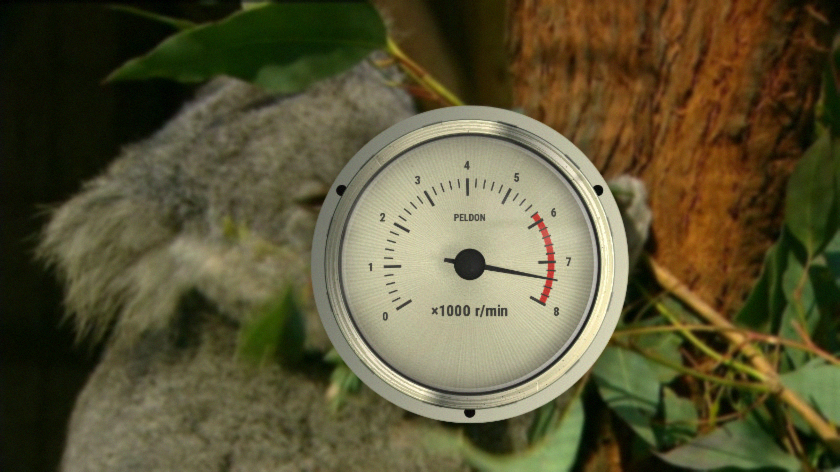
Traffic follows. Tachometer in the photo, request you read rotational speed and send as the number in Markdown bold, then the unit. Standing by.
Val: **7400** rpm
